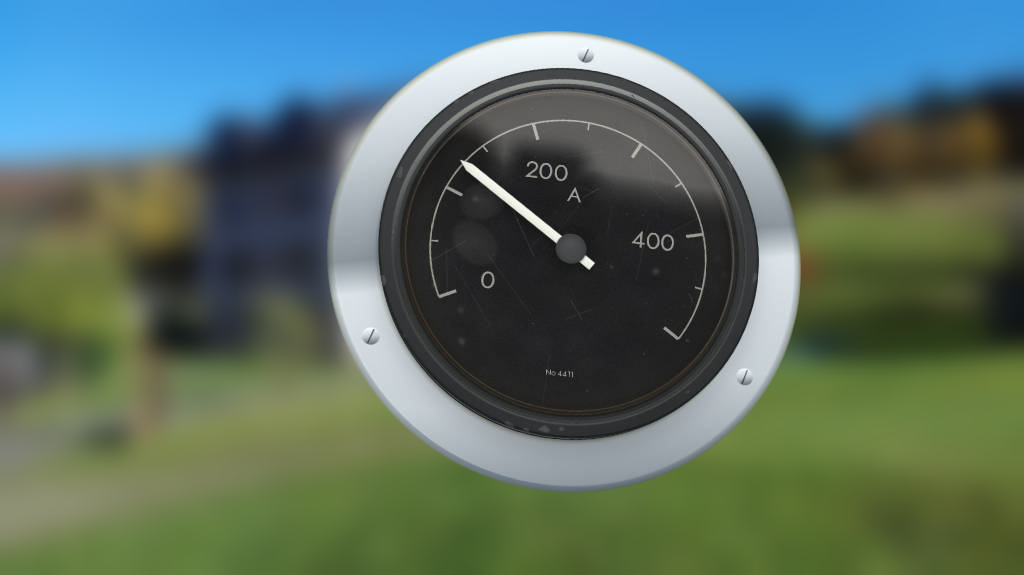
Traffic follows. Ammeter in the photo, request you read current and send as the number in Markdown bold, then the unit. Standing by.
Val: **125** A
